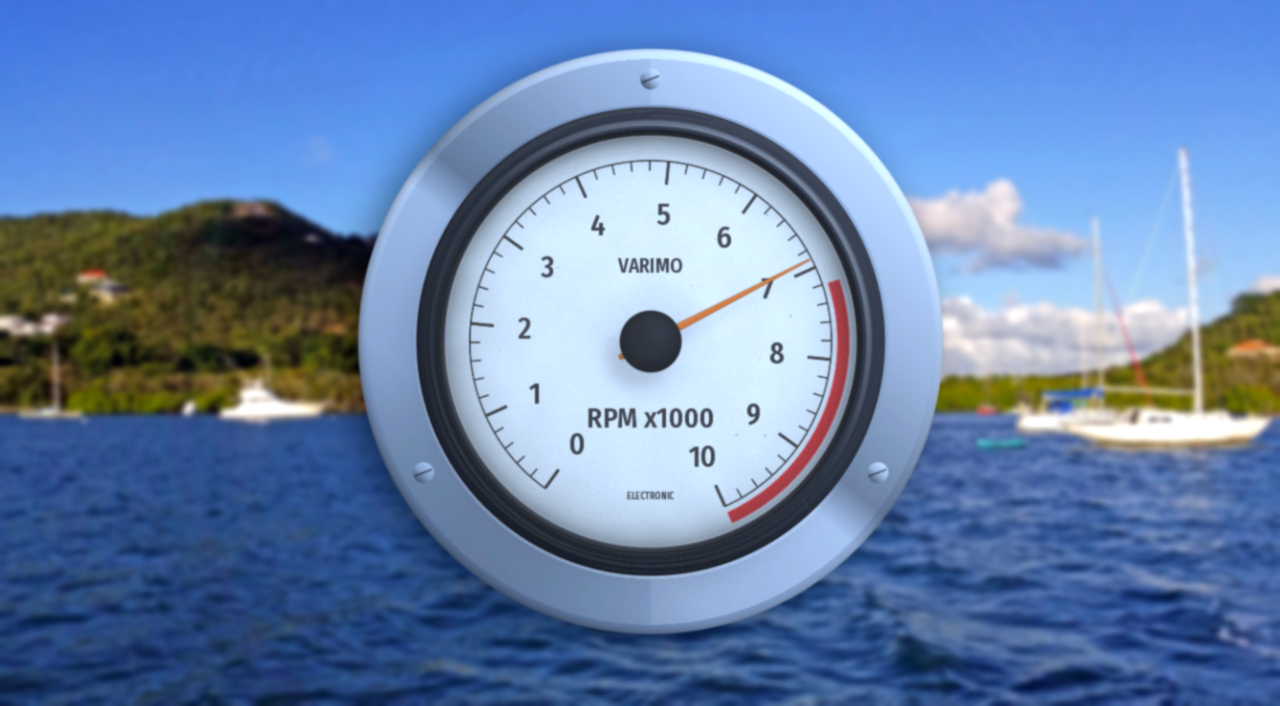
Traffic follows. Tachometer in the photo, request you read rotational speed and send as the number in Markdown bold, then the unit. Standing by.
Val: **6900** rpm
